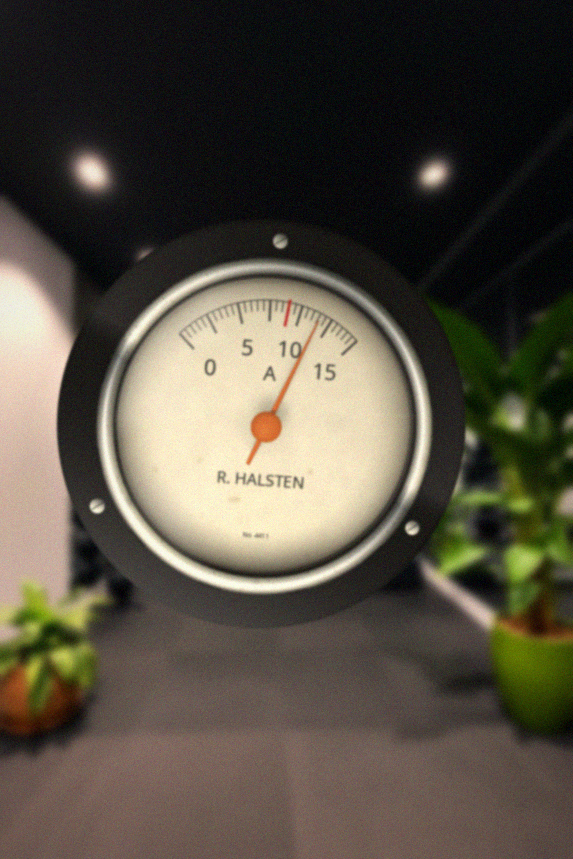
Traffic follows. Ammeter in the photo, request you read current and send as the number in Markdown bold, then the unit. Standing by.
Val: **11.5** A
